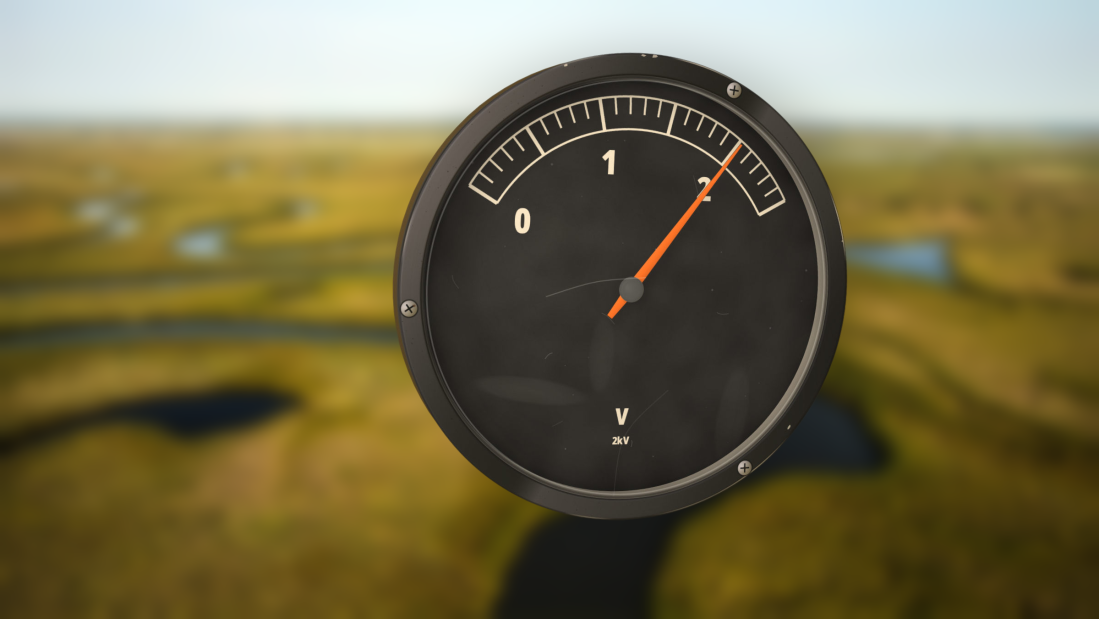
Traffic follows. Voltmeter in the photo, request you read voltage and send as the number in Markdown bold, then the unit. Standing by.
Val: **2** V
